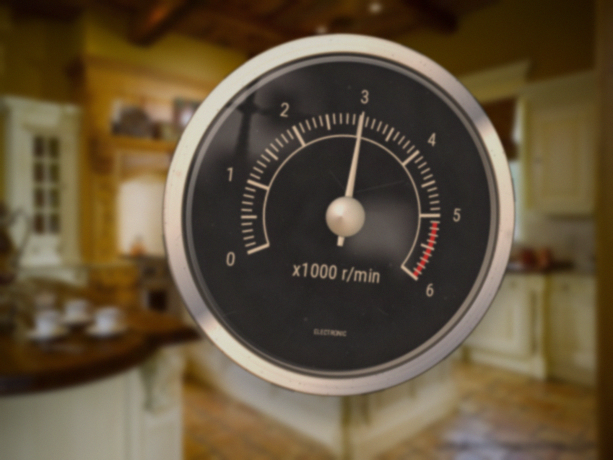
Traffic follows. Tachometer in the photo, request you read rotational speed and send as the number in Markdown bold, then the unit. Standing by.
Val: **3000** rpm
